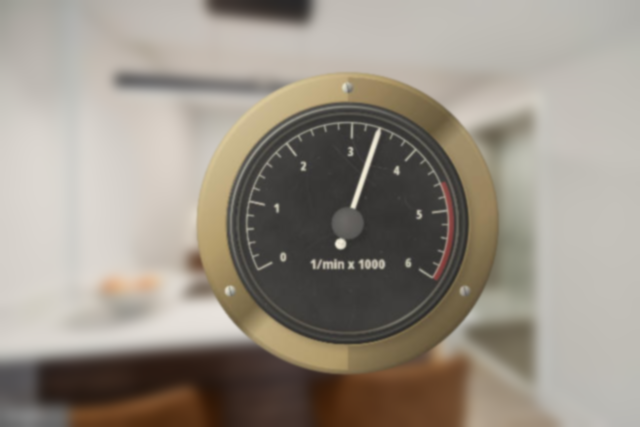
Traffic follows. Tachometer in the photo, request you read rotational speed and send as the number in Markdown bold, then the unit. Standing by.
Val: **3400** rpm
